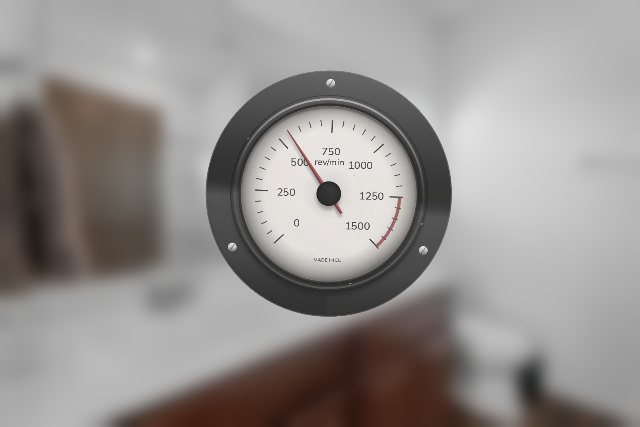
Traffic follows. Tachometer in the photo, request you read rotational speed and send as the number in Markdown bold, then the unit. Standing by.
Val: **550** rpm
